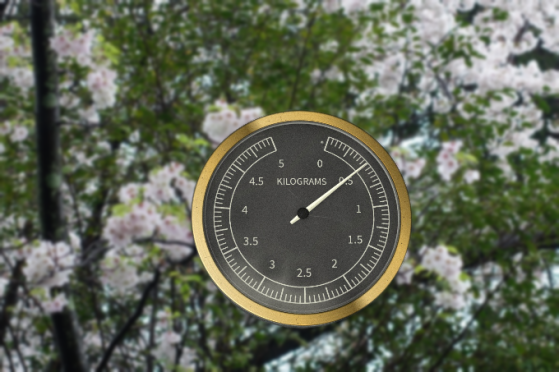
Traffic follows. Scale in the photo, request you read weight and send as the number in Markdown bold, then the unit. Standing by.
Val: **0.5** kg
